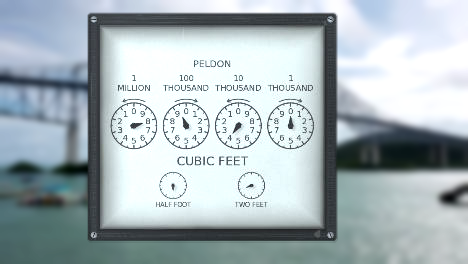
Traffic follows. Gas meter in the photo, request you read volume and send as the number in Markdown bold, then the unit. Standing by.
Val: **794000** ft³
